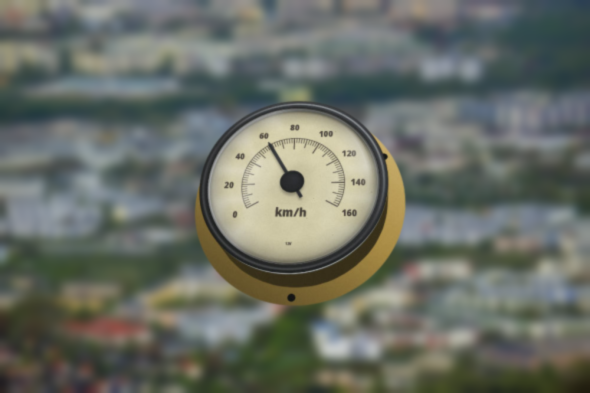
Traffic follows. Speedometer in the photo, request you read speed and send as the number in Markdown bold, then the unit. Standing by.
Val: **60** km/h
